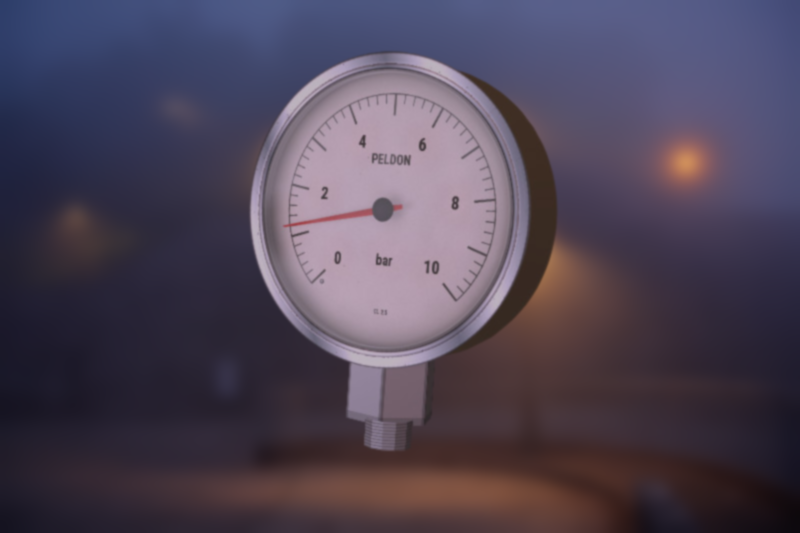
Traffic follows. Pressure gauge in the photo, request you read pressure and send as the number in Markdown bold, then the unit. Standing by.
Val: **1.2** bar
